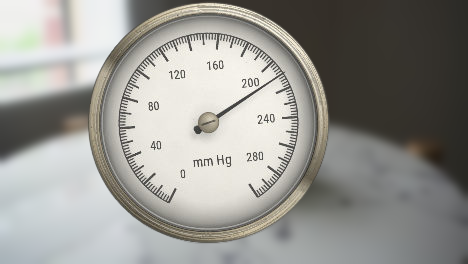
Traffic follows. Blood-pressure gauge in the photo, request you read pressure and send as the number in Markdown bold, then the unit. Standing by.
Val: **210** mmHg
